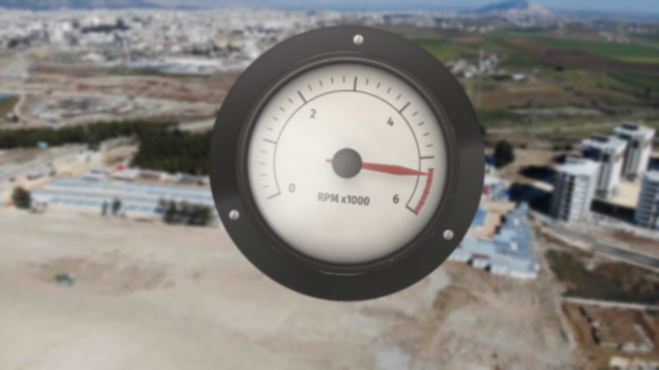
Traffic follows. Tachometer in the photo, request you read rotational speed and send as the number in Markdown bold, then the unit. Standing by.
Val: **5300** rpm
